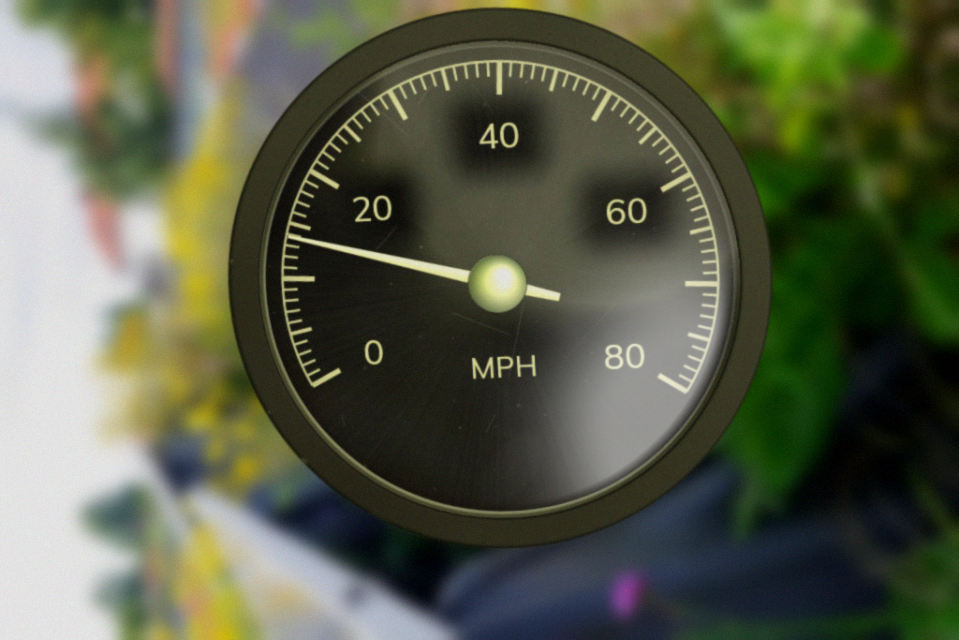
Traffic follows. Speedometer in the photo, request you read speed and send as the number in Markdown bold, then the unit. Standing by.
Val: **14** mph
